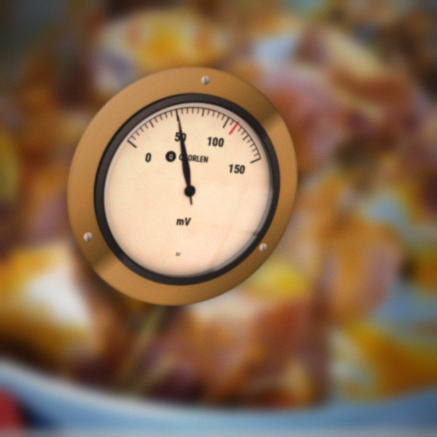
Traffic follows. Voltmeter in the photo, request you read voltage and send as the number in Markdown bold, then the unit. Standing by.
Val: **50** mV
